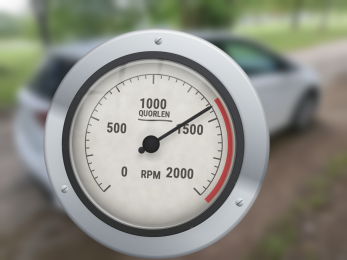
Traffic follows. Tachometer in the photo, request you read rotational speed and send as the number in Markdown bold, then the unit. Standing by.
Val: **1425** rpm
